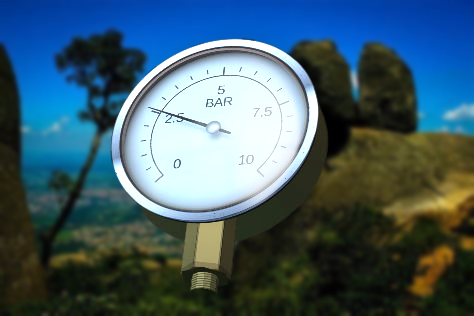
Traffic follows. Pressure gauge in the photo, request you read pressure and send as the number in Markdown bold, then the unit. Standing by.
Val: **2.5** bar
